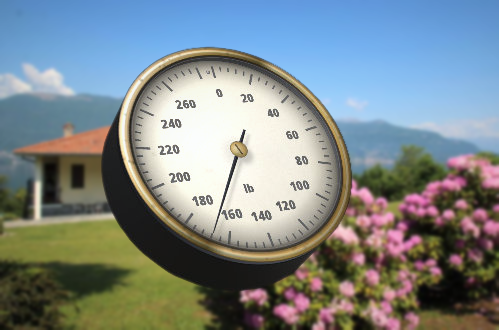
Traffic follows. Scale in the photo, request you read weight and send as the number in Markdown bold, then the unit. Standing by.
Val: **168** lb
